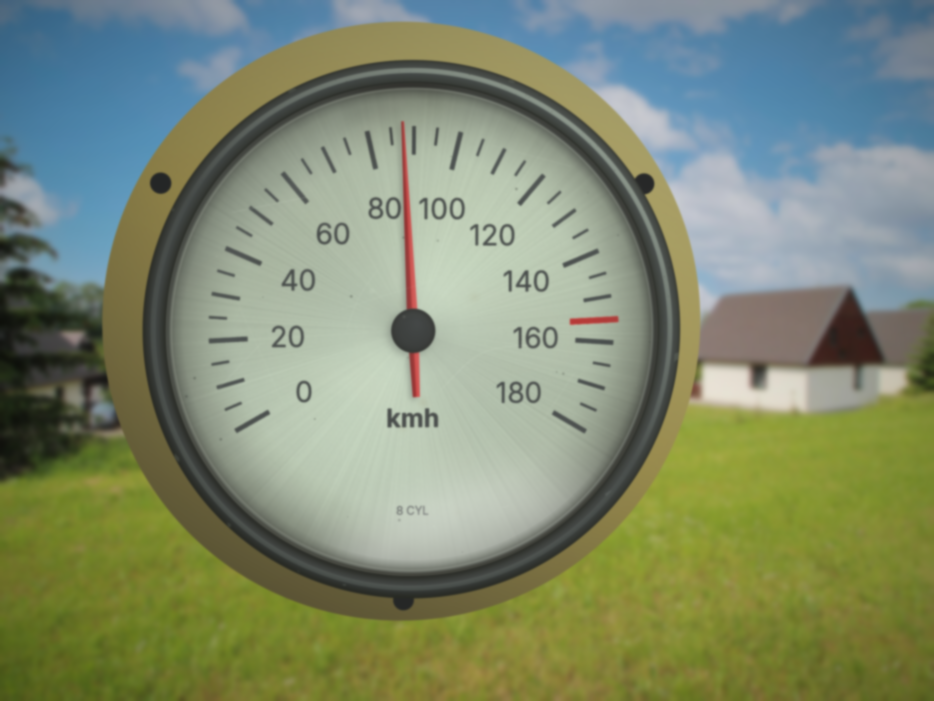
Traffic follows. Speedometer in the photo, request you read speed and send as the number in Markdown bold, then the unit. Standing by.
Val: **87.5** km/h
